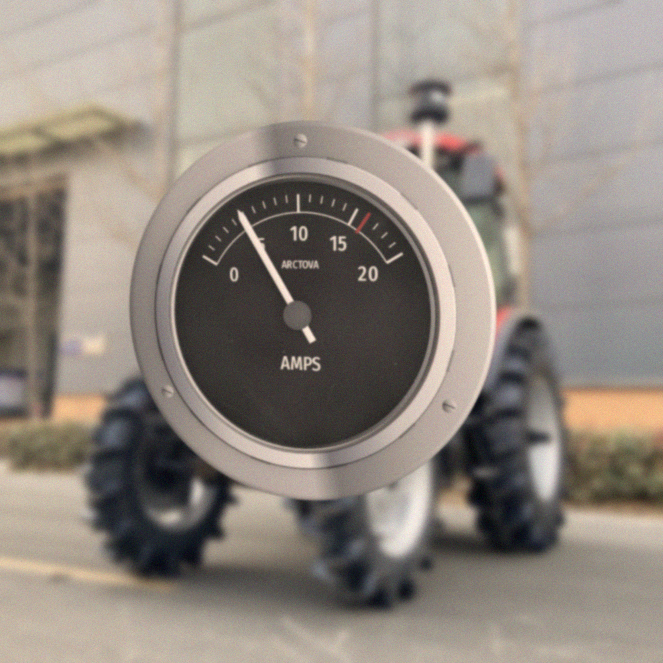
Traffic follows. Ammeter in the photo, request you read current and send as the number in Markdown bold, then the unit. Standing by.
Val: **5** A
